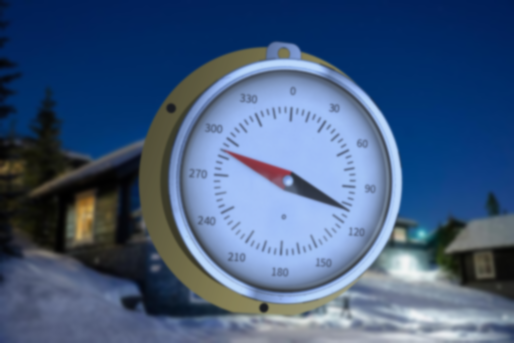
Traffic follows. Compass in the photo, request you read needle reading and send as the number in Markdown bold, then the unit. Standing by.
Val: **290** °
